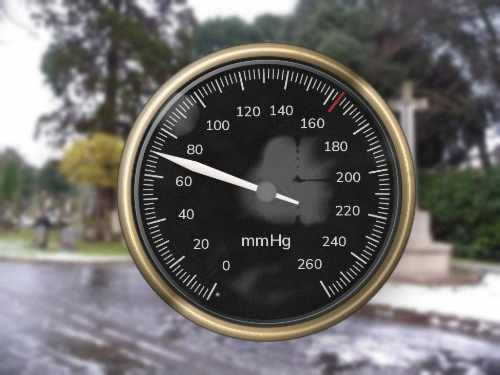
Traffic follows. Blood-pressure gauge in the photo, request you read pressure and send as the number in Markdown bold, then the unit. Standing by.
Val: **70** mmHg
